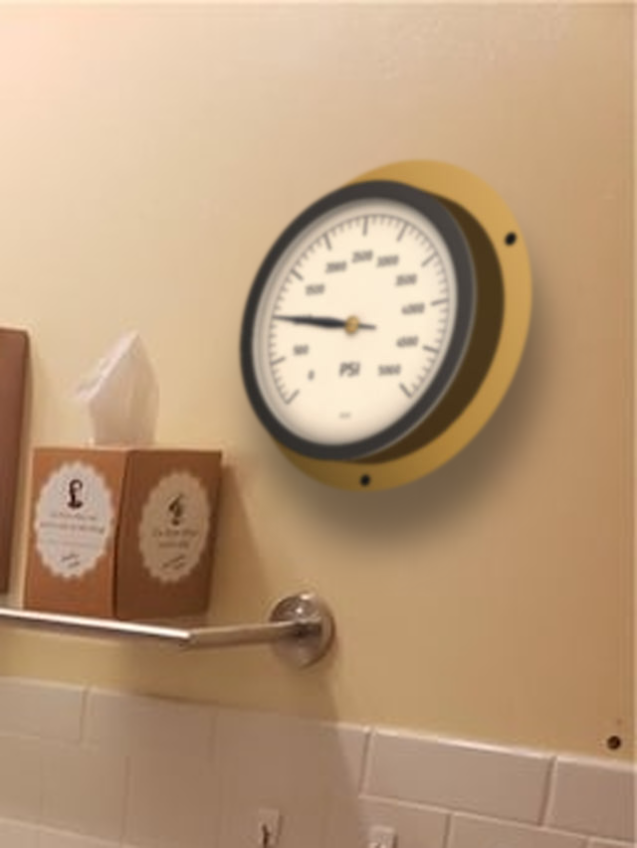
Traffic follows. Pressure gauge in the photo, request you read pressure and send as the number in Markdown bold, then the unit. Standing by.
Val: **1000** psi
